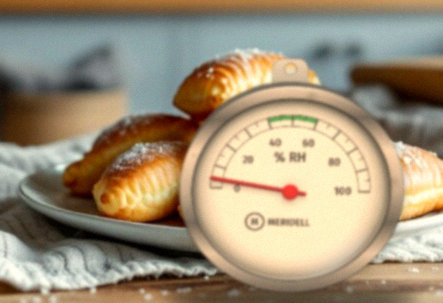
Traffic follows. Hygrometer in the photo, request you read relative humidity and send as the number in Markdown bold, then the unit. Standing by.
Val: **5** %
